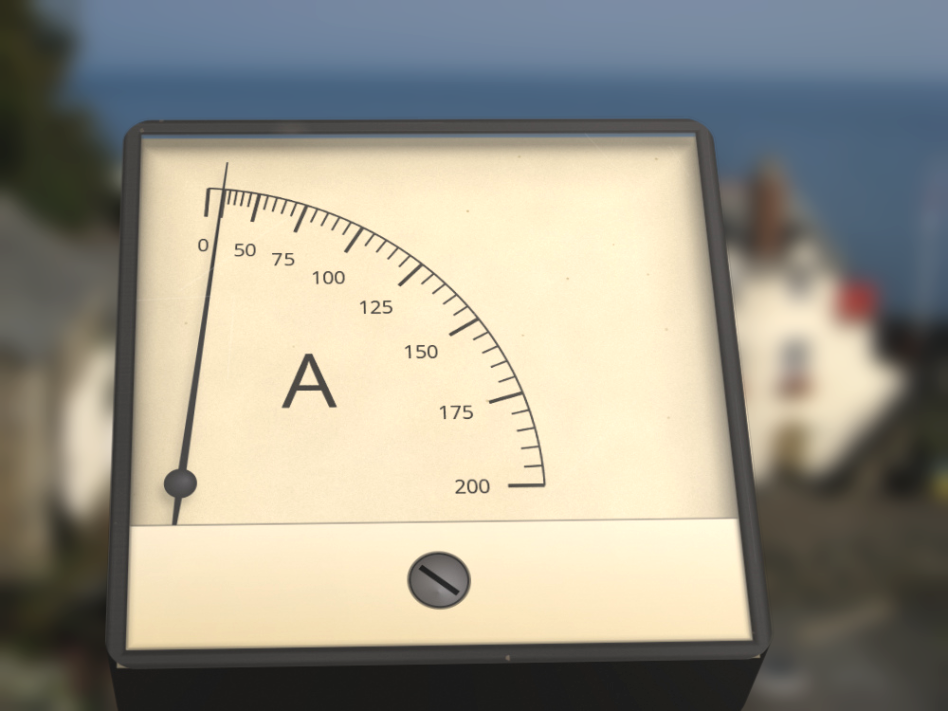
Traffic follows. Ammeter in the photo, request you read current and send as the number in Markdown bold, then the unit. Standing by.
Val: **25** A
